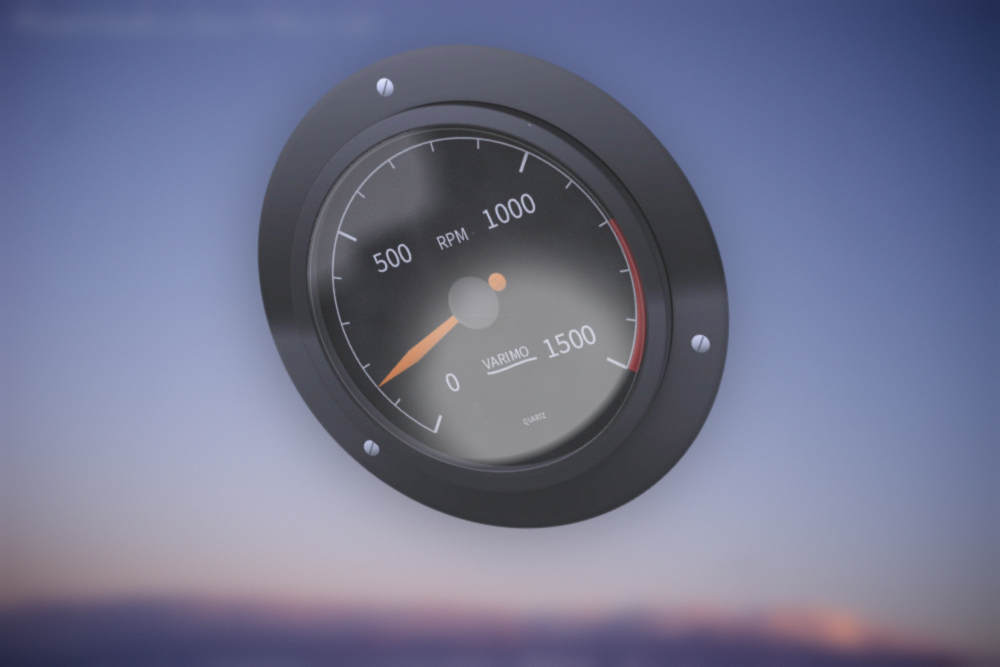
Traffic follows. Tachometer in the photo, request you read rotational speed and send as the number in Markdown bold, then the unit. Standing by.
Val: **150** rpm
